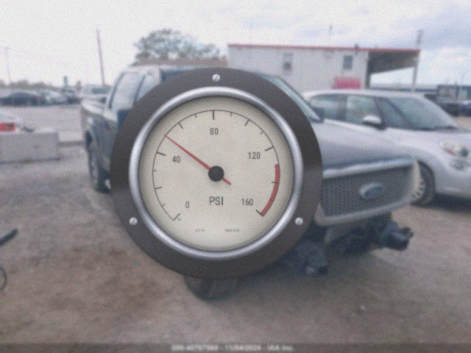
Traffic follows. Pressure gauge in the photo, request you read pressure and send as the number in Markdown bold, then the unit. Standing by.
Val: **50** psi
